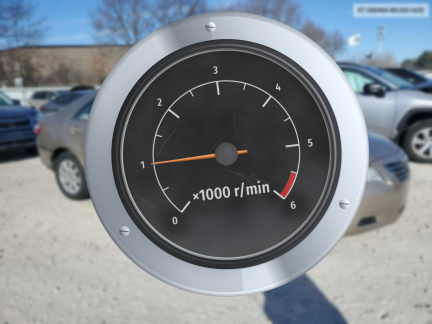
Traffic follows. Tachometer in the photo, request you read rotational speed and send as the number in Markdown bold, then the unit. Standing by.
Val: **1000** rpm
